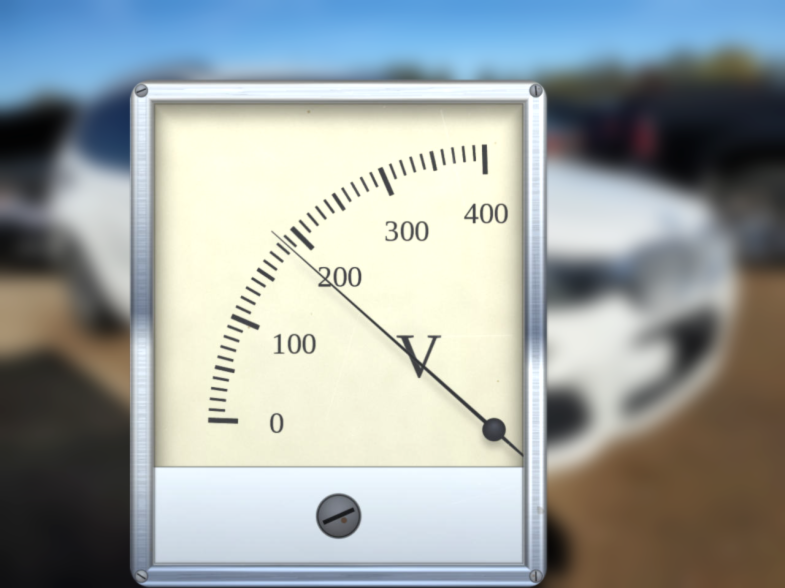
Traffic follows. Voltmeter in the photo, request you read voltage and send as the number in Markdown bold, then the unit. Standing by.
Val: **185** V
